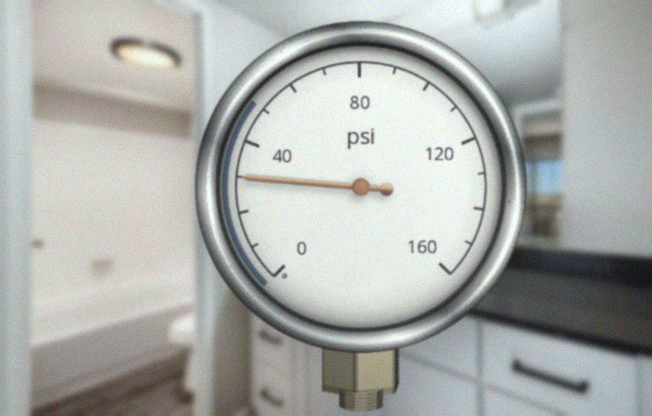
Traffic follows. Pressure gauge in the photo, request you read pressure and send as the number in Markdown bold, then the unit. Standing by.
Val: **30** psi
